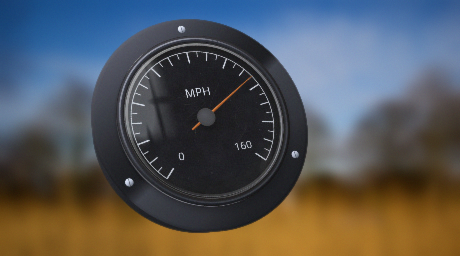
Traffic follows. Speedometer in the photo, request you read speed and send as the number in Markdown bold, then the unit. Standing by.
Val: **115** mph
